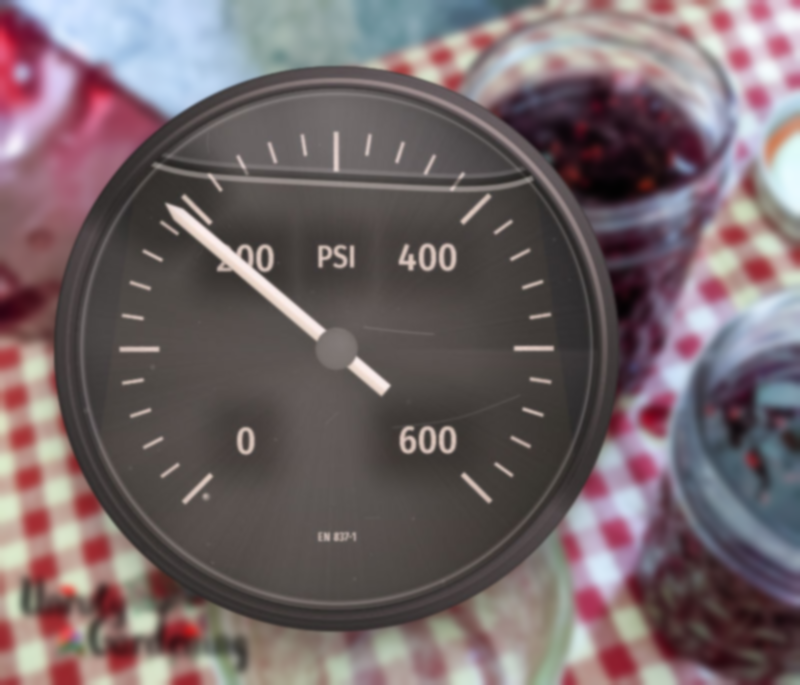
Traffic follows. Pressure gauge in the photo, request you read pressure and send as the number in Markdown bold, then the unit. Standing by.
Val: **190** psi
